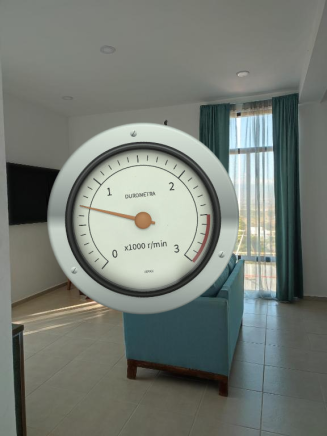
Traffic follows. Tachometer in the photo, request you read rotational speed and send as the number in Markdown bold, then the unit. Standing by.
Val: **700** rpm
